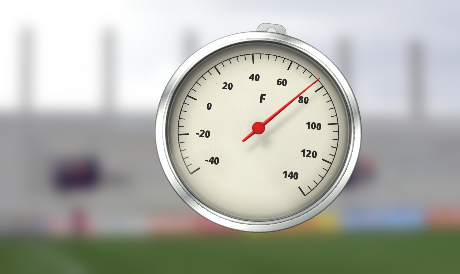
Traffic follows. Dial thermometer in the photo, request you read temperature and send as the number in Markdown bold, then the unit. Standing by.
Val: **76** °F
